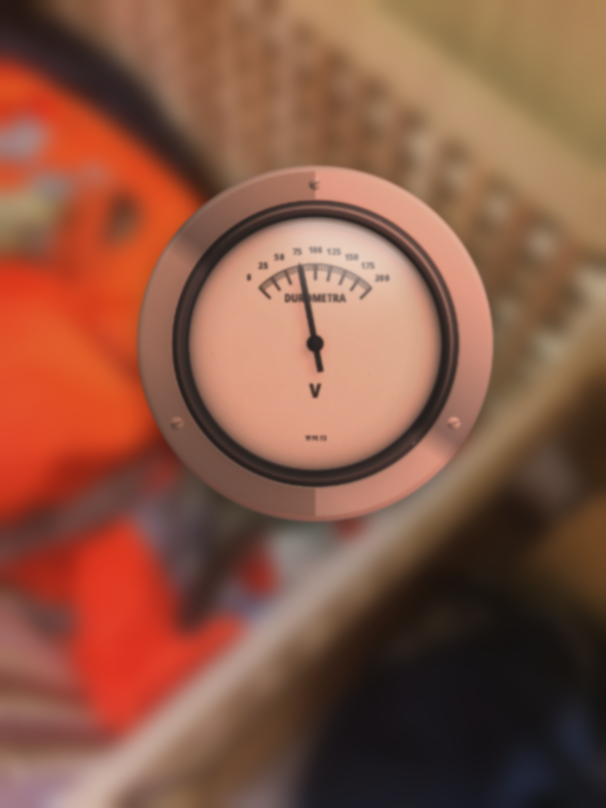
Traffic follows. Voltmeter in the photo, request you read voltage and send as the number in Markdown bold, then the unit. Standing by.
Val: **75** V
